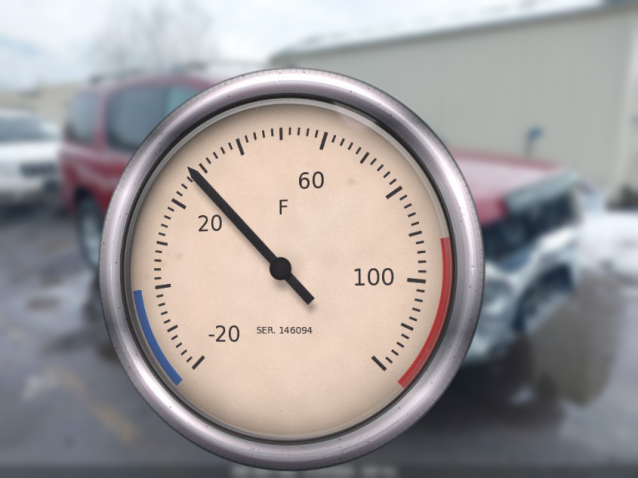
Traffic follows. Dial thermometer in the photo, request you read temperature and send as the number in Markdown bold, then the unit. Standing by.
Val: **28** °F
